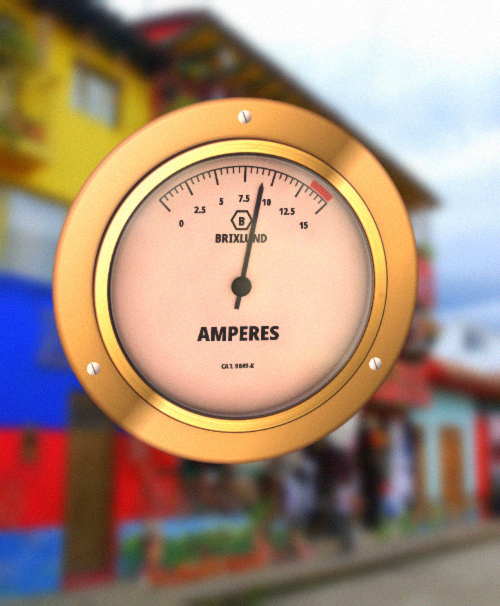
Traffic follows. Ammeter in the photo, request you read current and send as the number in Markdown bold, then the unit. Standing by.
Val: **9** A
